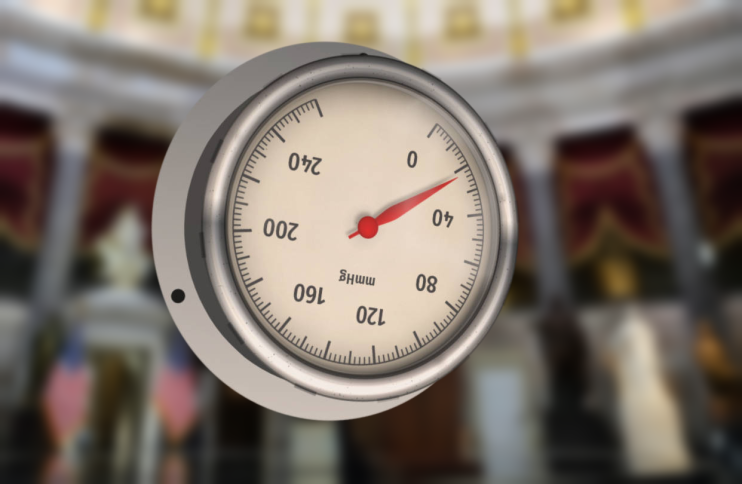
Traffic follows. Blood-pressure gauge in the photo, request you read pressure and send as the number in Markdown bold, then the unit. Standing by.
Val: **22** mmHg
